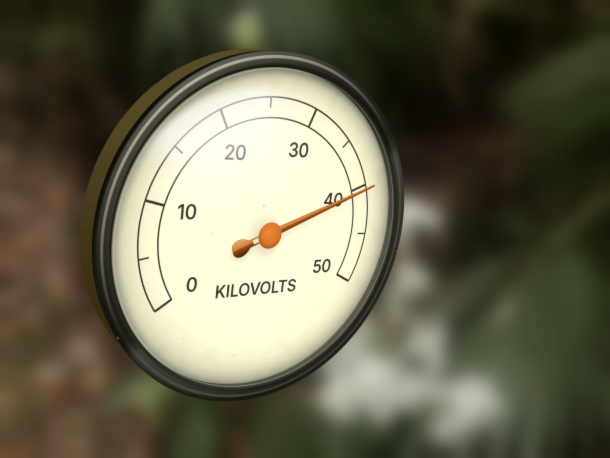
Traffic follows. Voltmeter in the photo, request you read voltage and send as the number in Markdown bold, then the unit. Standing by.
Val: **40** kV
